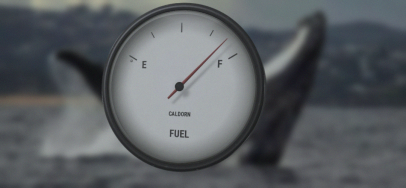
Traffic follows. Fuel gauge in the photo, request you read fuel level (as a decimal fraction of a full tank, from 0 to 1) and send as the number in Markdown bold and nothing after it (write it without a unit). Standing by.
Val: **0.875**
